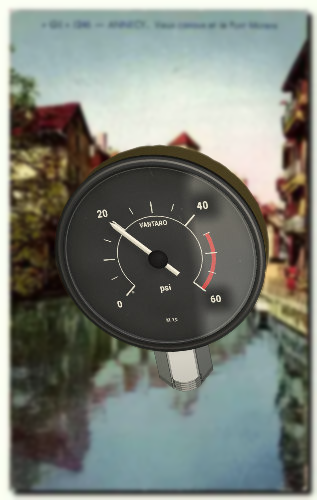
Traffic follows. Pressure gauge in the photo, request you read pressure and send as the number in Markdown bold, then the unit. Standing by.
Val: **20** psi
